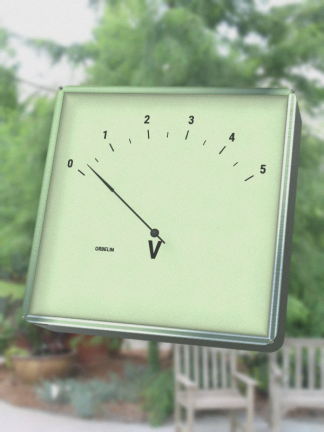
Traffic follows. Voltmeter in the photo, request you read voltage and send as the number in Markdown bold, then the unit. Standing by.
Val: **0.25** V
